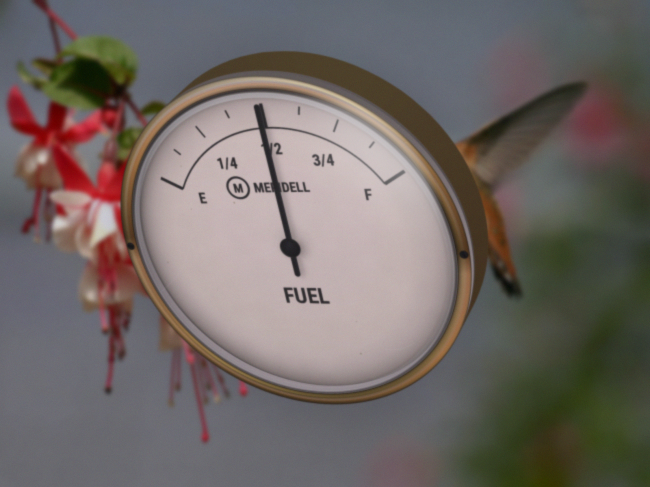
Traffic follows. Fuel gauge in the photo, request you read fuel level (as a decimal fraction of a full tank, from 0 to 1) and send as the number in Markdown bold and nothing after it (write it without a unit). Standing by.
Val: **0.5**
